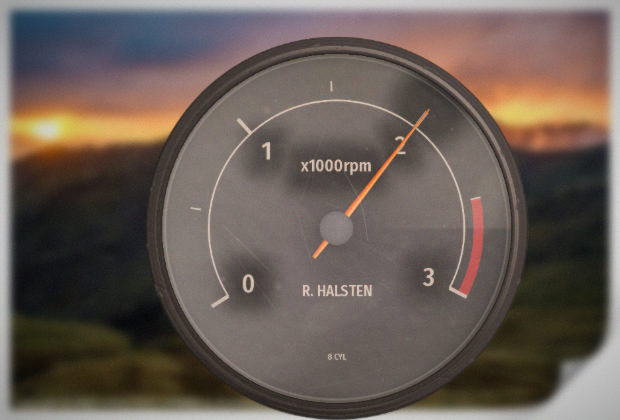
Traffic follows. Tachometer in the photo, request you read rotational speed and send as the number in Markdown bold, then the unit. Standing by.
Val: **2000** rpm
